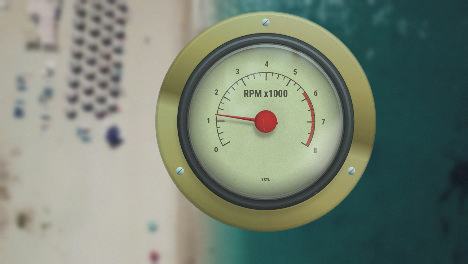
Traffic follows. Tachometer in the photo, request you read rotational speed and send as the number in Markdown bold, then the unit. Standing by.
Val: **1250** rpm
